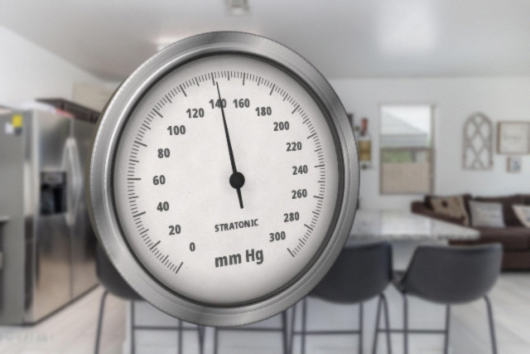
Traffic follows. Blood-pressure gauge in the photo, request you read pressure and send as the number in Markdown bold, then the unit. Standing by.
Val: **140** mmHg
